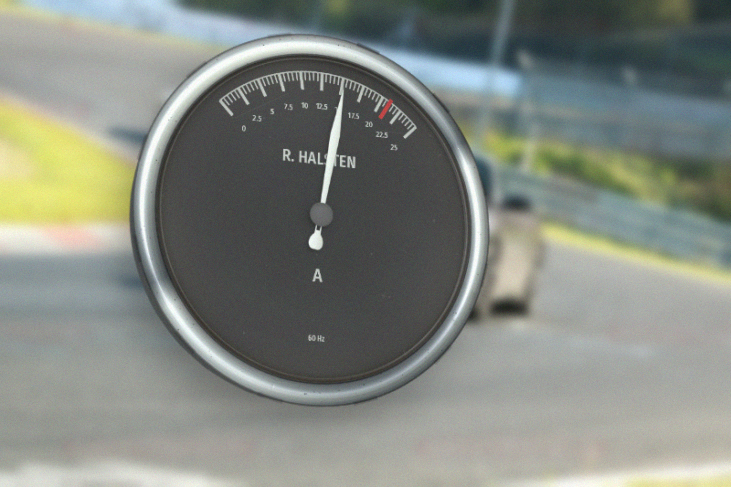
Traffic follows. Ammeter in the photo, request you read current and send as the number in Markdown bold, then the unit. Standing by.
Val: **15** A
